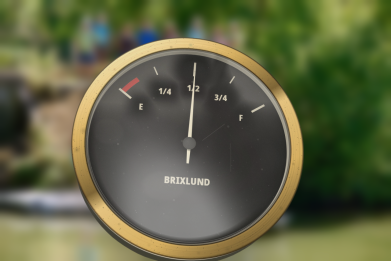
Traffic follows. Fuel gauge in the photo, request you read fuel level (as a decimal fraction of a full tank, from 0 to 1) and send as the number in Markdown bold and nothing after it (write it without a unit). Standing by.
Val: **0.5**
